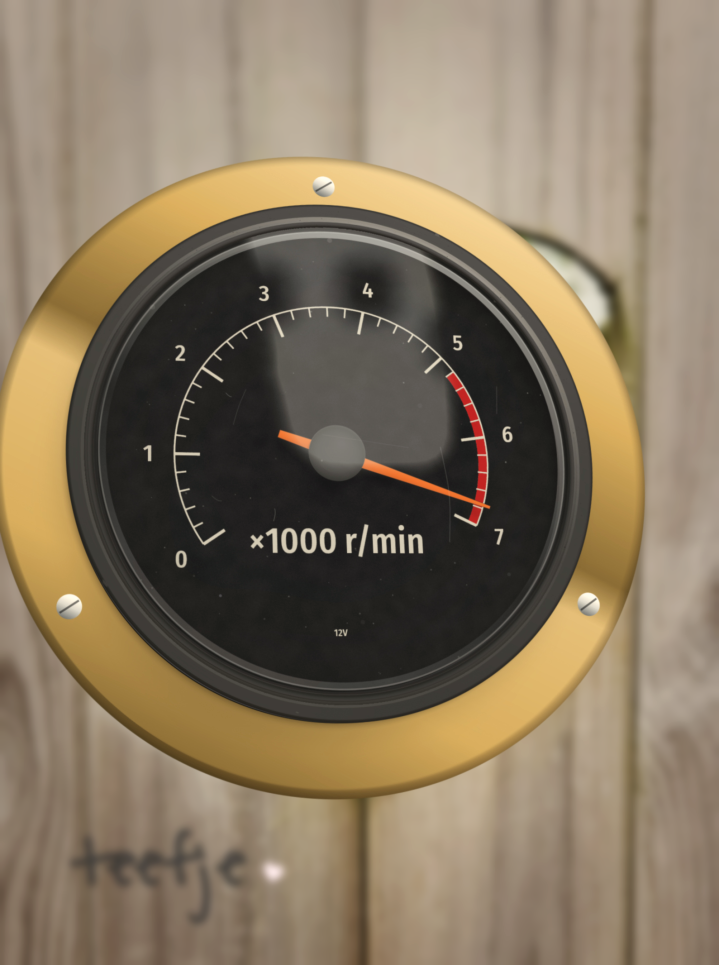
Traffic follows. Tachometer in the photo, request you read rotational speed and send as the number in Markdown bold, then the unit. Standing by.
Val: **6800** rpm
